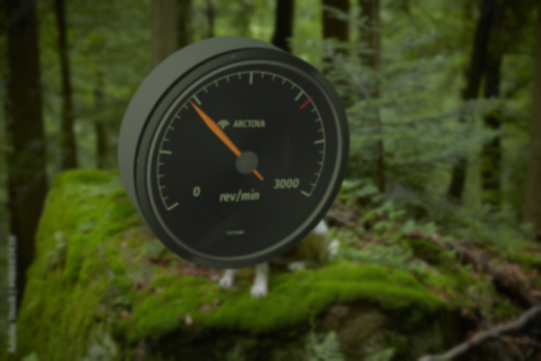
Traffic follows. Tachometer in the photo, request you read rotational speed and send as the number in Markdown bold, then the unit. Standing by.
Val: **950** rpm
